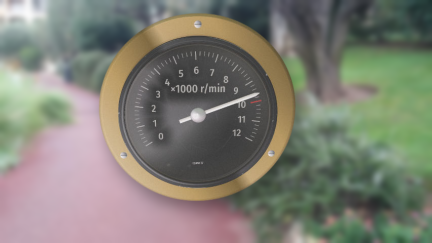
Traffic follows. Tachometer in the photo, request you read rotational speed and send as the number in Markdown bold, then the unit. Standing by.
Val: **9600** rpm
